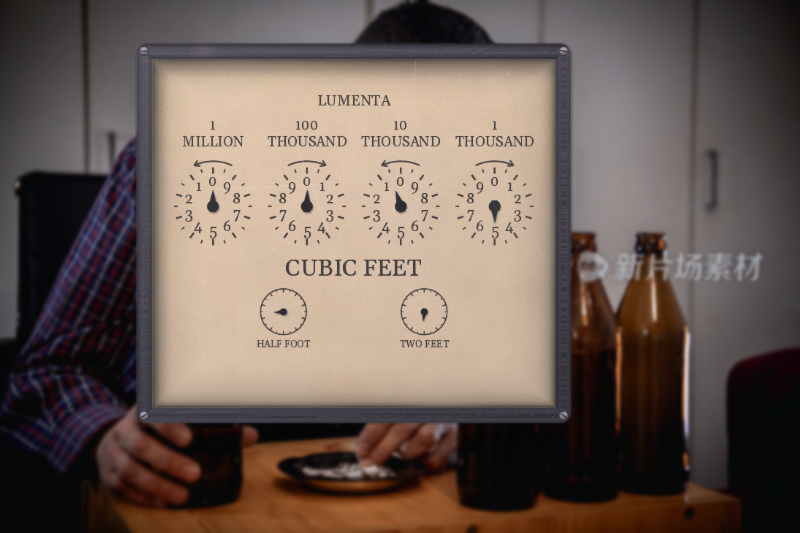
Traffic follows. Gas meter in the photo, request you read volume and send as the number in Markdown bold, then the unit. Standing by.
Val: **500** ft³
